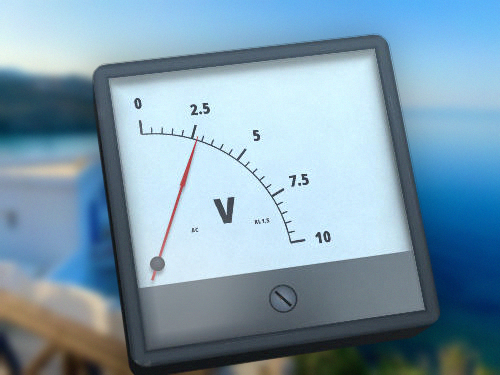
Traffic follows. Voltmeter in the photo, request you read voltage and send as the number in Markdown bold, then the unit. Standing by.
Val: **2.75** V
